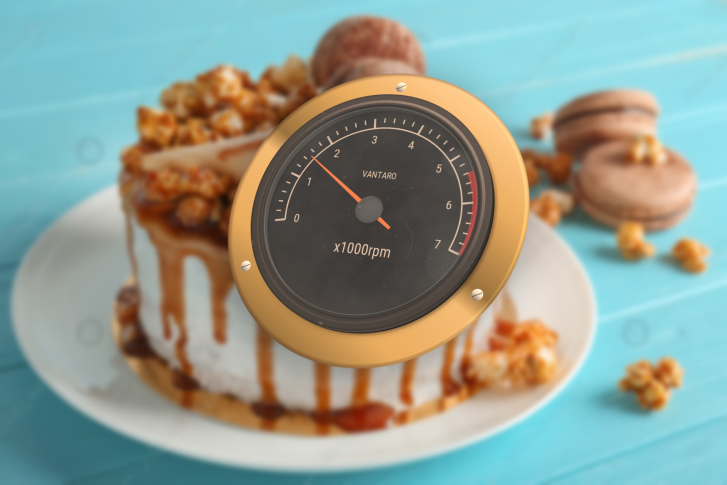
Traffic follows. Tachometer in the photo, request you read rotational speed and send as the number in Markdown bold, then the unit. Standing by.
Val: **1500** rpm
